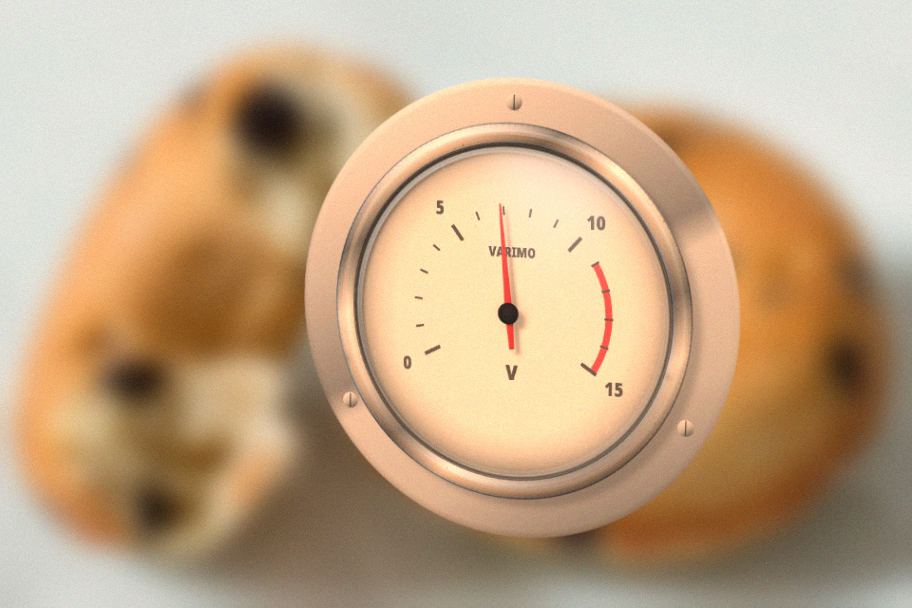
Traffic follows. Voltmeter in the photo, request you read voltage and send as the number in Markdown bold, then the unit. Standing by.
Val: **7** V
